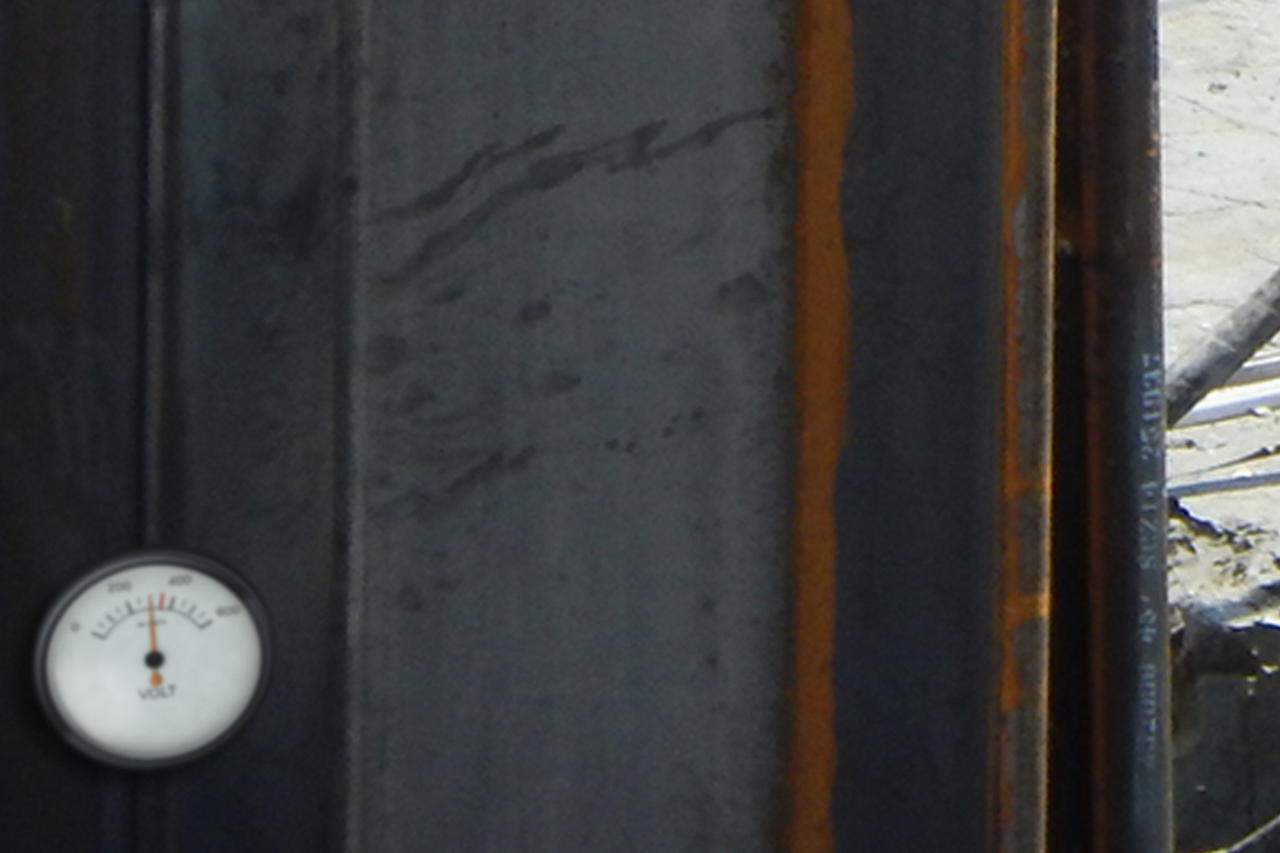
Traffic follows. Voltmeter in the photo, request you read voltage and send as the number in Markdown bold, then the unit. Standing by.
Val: **300** V
